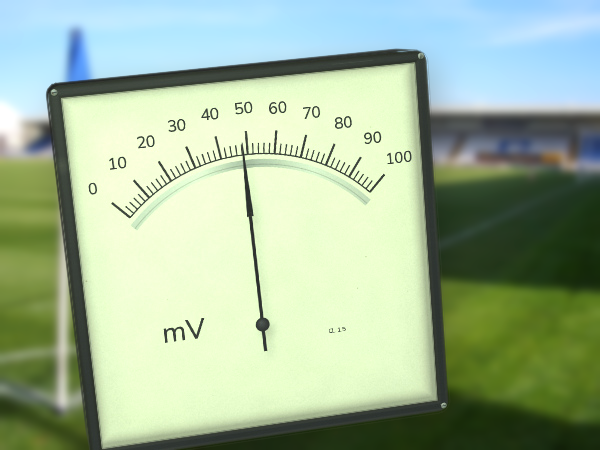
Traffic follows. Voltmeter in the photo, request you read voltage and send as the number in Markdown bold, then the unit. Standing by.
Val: **48** mV
